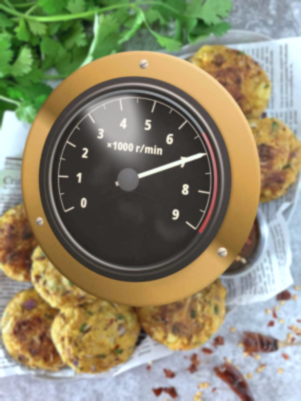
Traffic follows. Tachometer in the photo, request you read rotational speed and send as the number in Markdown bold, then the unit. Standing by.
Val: **7000** rpm
